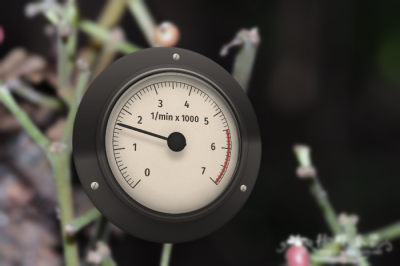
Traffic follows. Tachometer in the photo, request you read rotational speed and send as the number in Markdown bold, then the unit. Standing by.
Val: **1600** rpm
